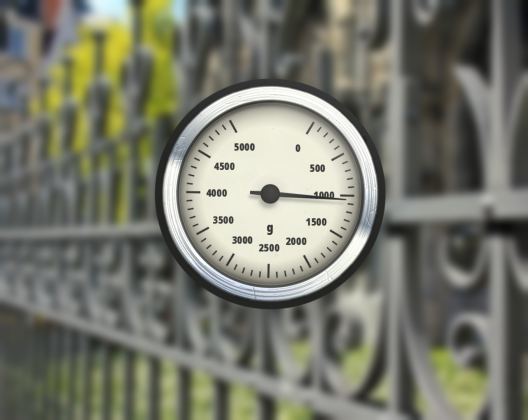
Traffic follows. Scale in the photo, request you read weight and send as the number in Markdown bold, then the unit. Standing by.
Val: **1050** g
